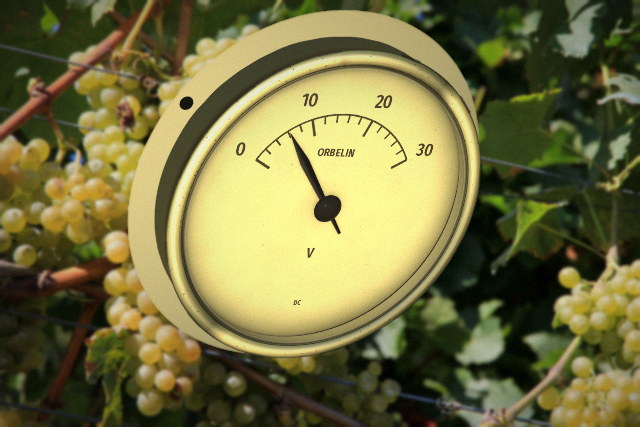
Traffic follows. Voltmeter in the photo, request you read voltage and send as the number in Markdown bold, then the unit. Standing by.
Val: **6** V
